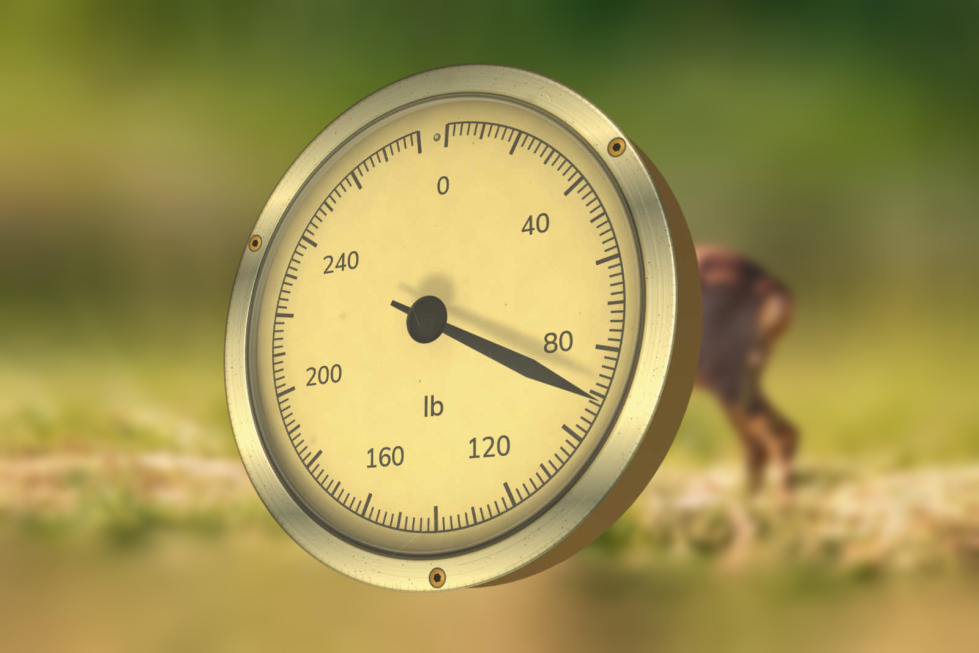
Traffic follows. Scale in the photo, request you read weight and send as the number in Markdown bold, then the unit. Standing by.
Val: **91** lb
